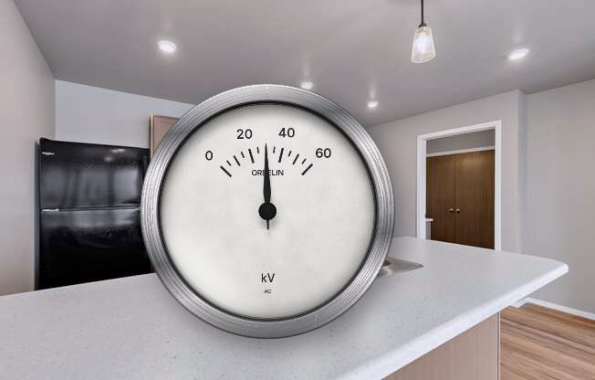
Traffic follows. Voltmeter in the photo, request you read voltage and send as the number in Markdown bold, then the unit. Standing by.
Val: **30** kV
